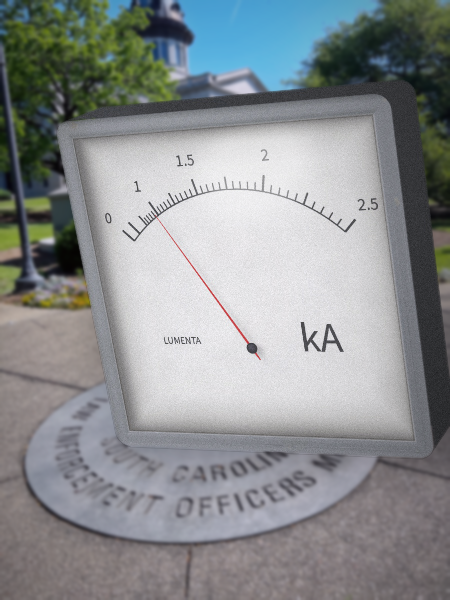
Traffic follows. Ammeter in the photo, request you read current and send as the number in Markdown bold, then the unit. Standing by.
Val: **1** kA
